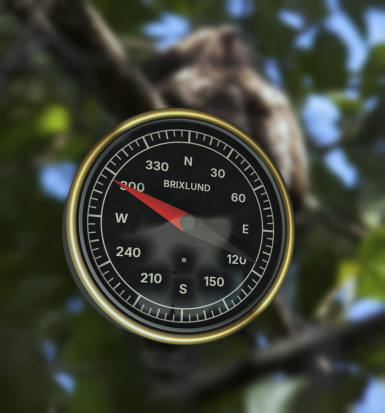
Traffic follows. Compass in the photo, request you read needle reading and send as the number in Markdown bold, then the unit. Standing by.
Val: **295** °
